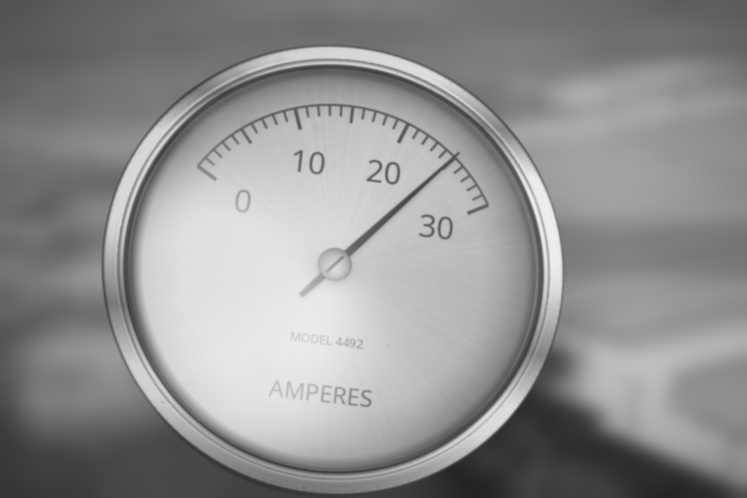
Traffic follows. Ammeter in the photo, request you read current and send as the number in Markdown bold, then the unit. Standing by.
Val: **25** A
